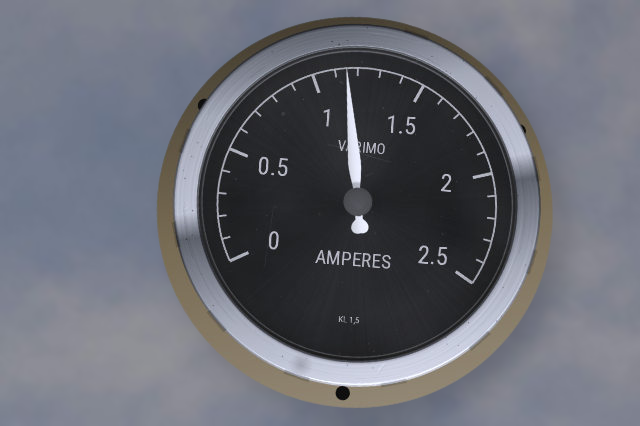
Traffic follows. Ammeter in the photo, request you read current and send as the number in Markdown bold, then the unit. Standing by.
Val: **1.15** A
